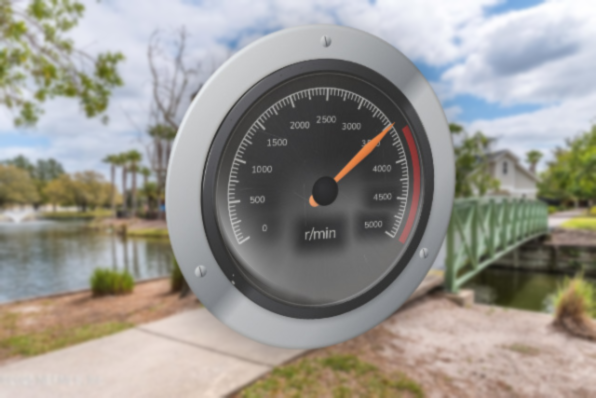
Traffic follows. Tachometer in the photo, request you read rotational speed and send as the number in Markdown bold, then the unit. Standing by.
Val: **3500** rpm
